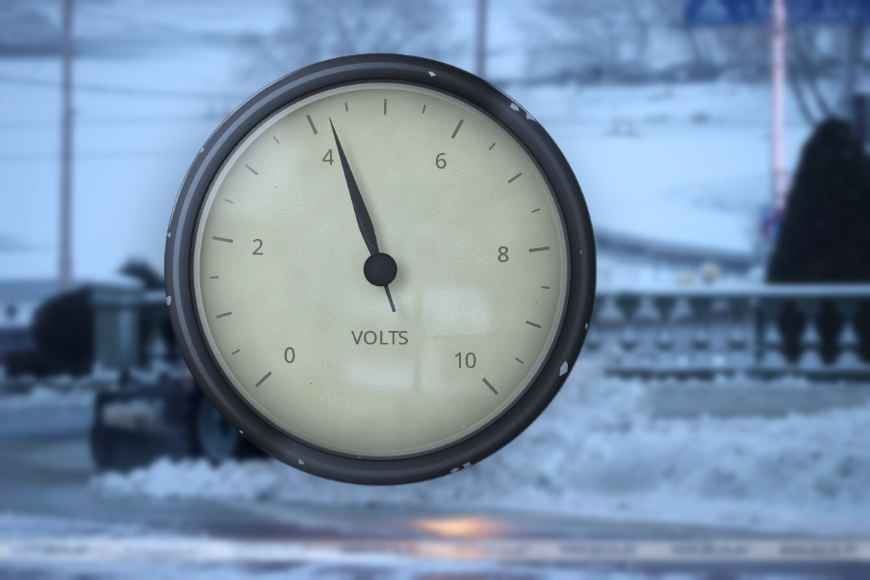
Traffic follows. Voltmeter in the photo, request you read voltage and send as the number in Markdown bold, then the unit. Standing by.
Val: **4.25** V
